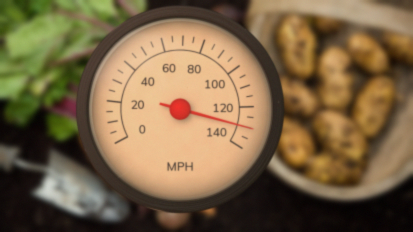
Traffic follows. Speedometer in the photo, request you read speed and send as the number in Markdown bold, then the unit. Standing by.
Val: **130** mph
